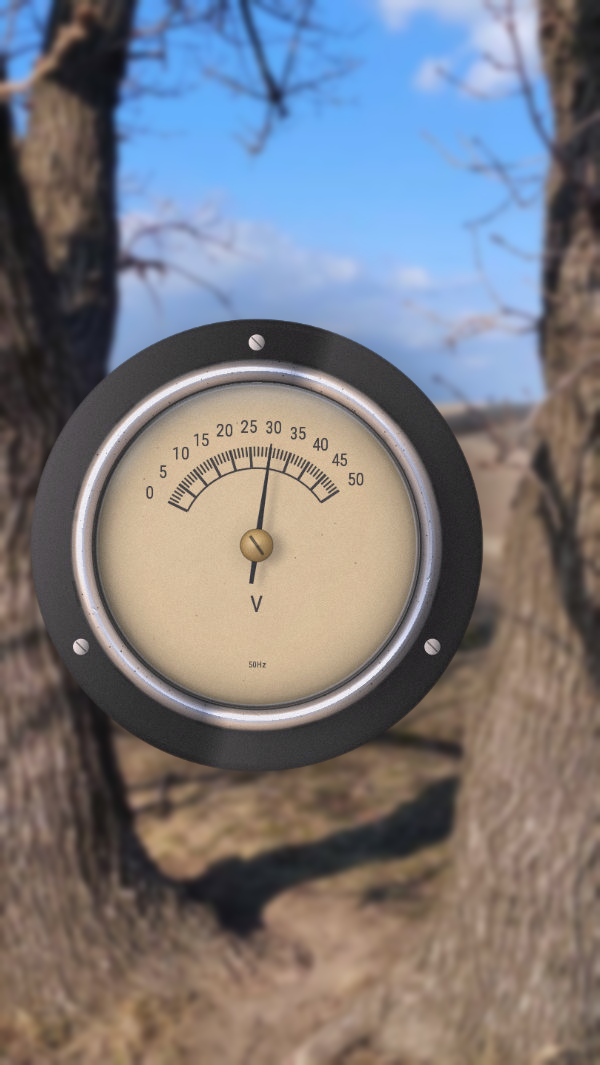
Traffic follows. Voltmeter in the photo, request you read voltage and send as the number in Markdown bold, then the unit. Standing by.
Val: **30** V
